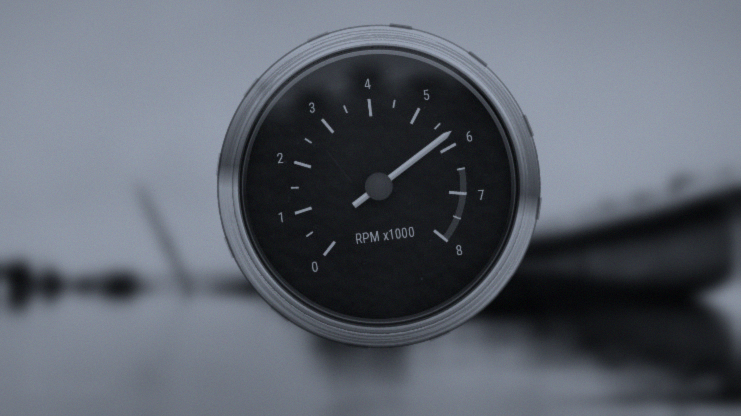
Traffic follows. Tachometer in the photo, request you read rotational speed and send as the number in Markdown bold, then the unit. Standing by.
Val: **5750** rpm
